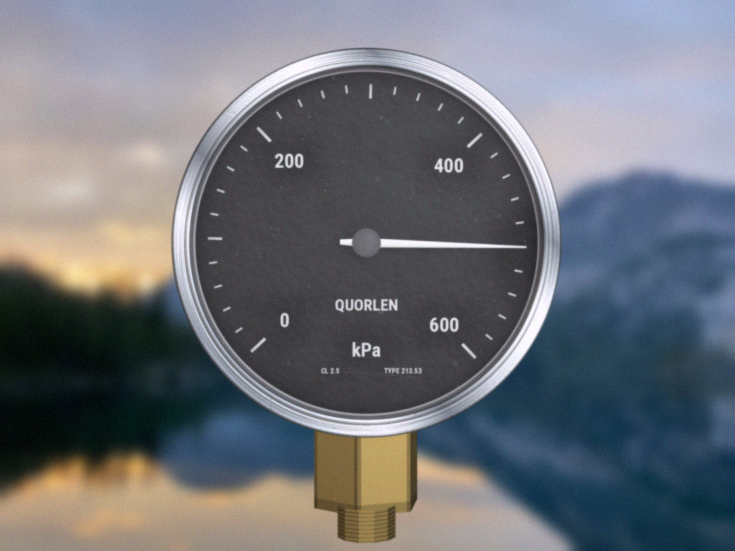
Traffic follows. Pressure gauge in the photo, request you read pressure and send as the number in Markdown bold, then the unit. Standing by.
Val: **500** kPa
